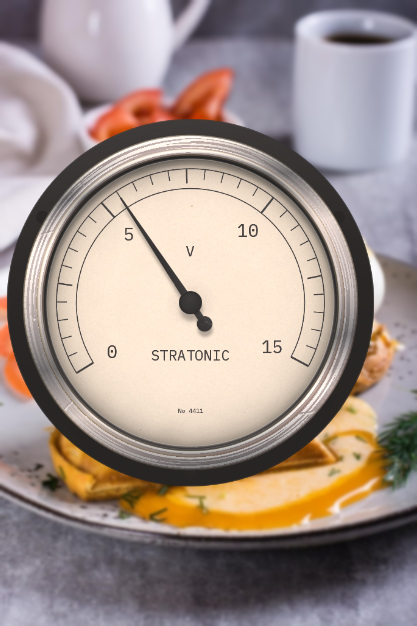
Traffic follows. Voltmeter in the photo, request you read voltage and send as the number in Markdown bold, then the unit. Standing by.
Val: **5.5** V
